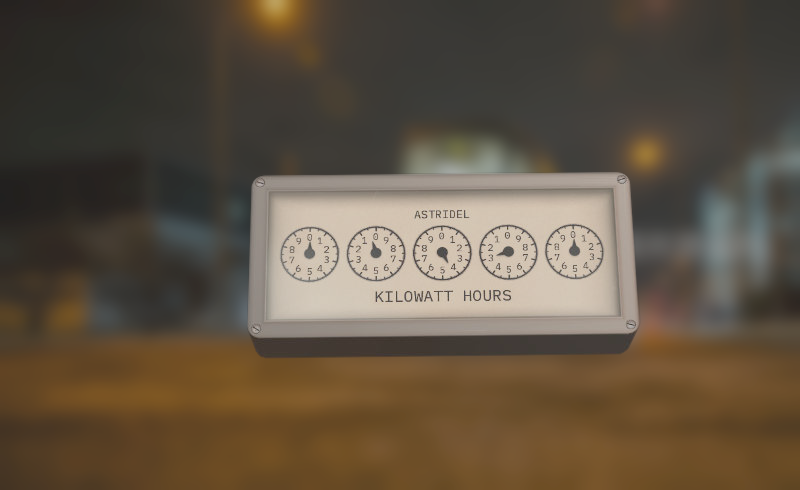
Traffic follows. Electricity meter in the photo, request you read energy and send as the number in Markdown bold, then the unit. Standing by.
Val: **430** kWh
